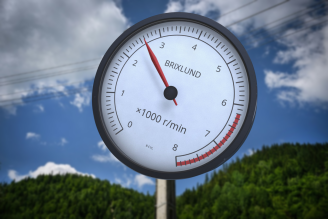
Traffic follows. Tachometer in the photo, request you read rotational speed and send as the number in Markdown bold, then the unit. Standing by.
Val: **2600** rpm
